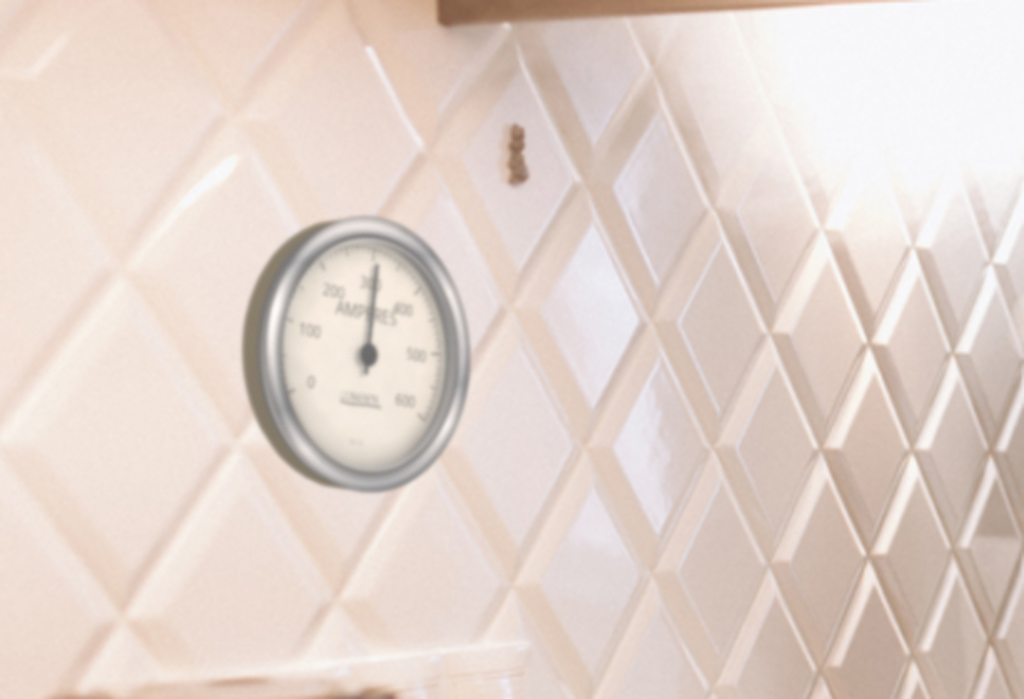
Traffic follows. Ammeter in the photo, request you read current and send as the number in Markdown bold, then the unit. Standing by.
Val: **300** A
